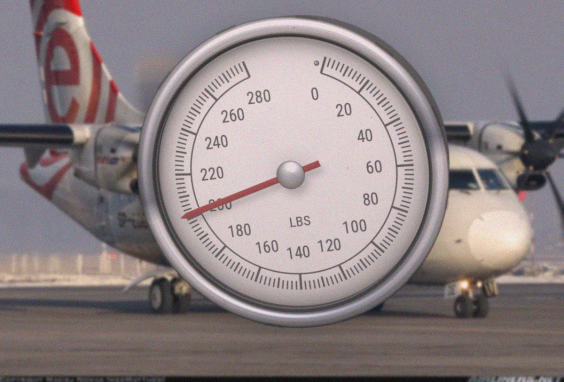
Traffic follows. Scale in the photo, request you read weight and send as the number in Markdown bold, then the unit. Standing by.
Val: **202** lb
